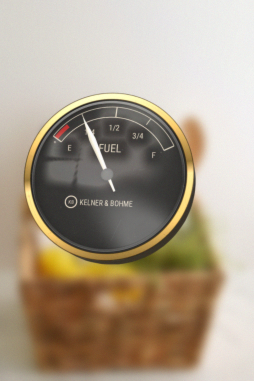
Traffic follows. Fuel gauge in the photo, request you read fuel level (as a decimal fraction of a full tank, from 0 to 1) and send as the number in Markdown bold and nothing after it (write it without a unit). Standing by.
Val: **0.25**
